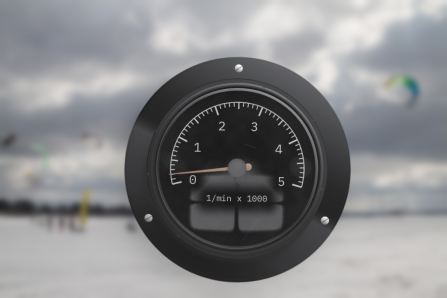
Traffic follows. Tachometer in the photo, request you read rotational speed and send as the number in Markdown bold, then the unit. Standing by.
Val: **200** rpm
